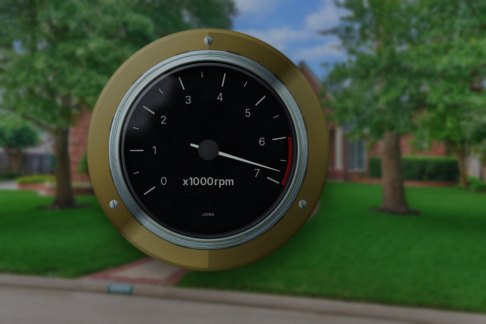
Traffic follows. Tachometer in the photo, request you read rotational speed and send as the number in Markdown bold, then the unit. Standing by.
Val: **6750** rpm
